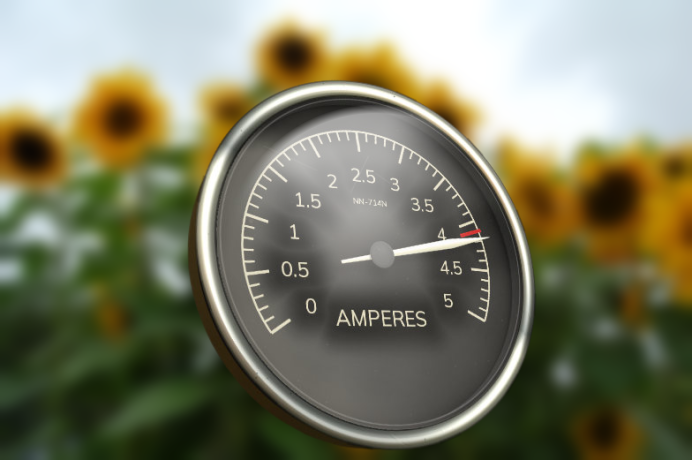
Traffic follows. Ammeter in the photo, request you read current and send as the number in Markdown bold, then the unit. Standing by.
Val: **4.2** A
